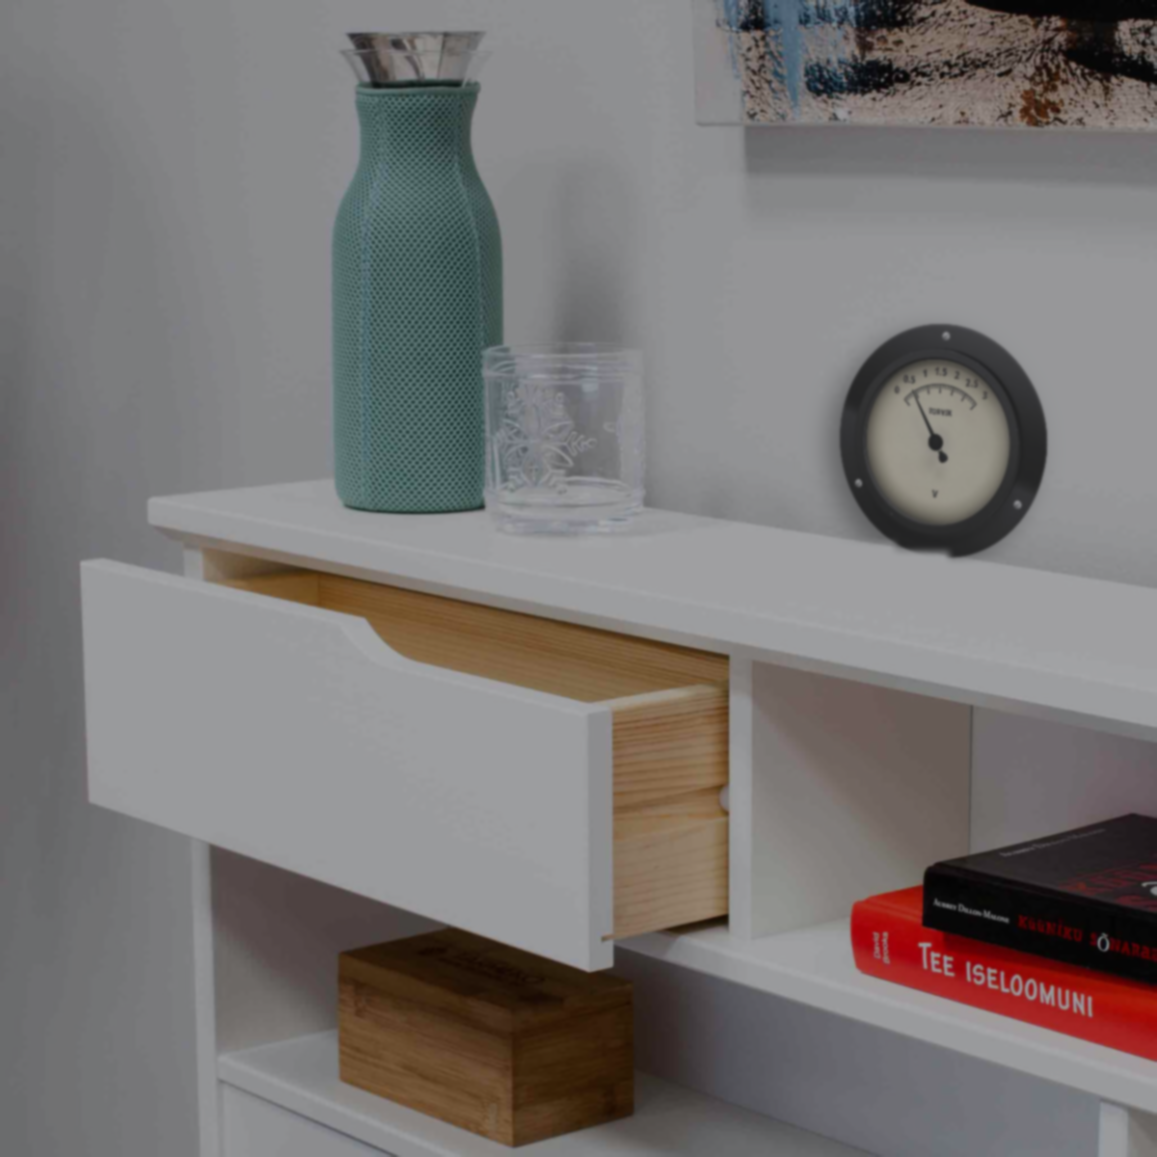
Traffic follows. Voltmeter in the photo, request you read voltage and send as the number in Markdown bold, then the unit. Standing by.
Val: **0.5** V
